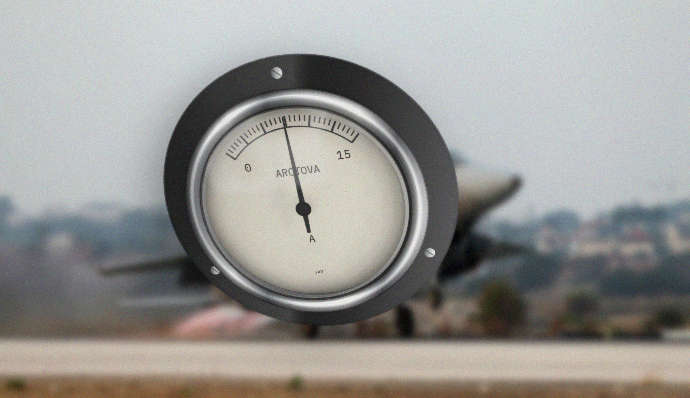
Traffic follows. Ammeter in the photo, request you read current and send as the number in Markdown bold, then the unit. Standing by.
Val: **7.5** A
